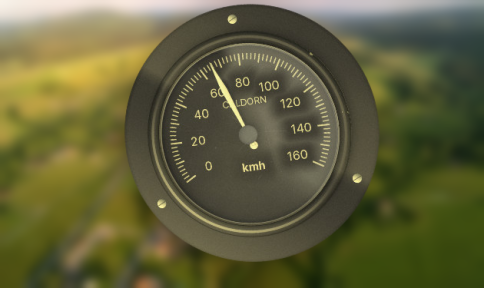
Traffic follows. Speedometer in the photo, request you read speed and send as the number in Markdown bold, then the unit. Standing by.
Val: **66** km/h
